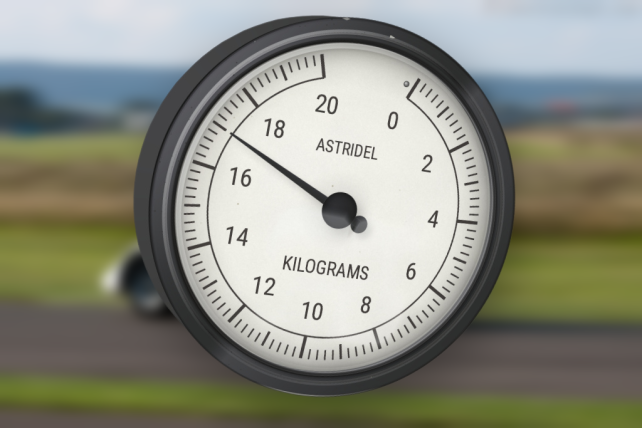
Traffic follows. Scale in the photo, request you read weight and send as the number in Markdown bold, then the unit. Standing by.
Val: **17** kg
